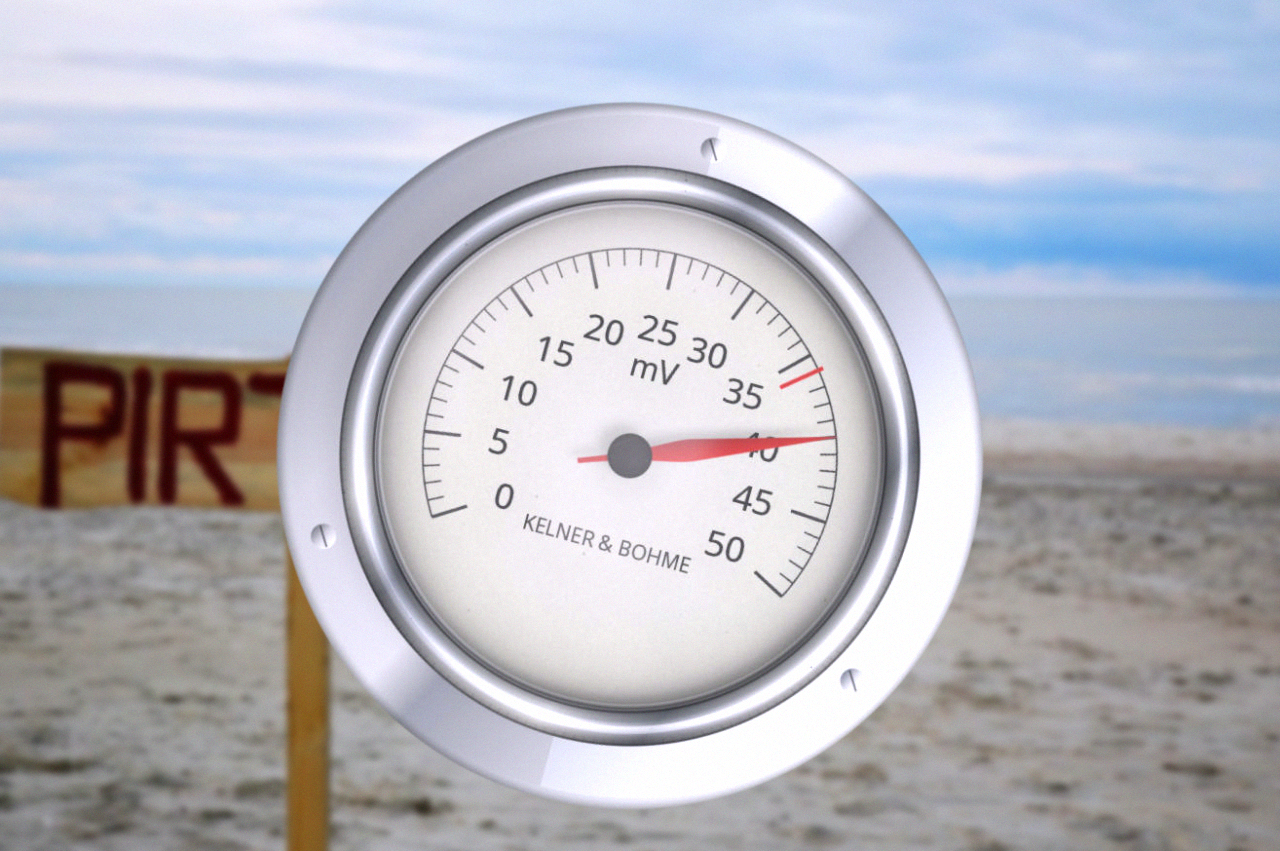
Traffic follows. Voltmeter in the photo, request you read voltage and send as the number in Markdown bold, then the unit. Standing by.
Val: **40** mV
